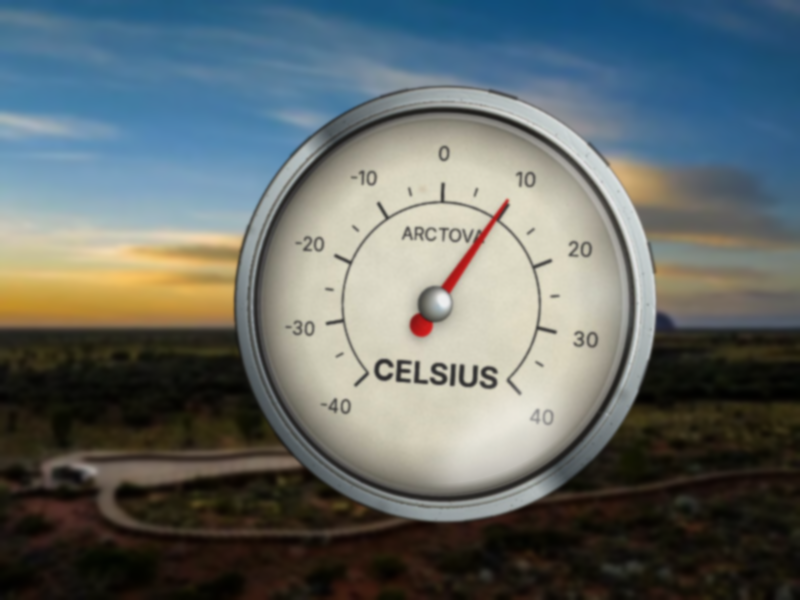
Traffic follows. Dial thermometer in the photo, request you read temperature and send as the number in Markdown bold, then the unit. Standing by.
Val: **10** °C
